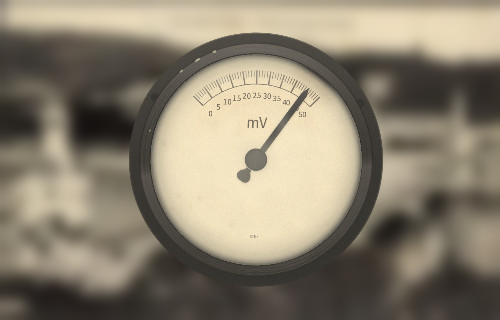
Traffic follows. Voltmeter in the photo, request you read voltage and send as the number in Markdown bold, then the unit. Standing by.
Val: **45** mV
